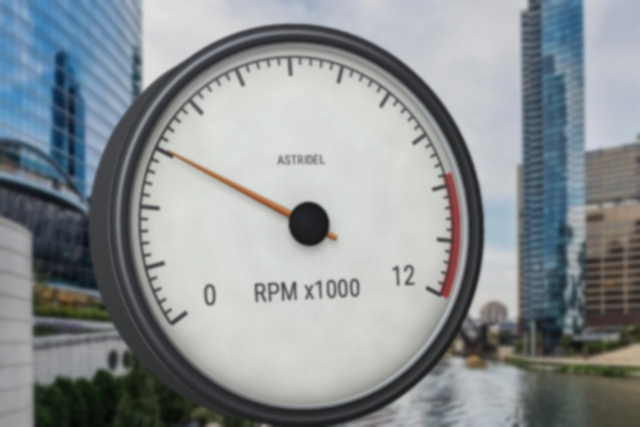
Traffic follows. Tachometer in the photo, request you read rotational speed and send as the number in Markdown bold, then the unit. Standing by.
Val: **3000** rpm
